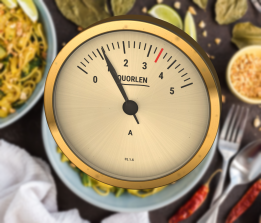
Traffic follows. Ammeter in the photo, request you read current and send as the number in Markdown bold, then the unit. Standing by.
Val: **1.2** A
